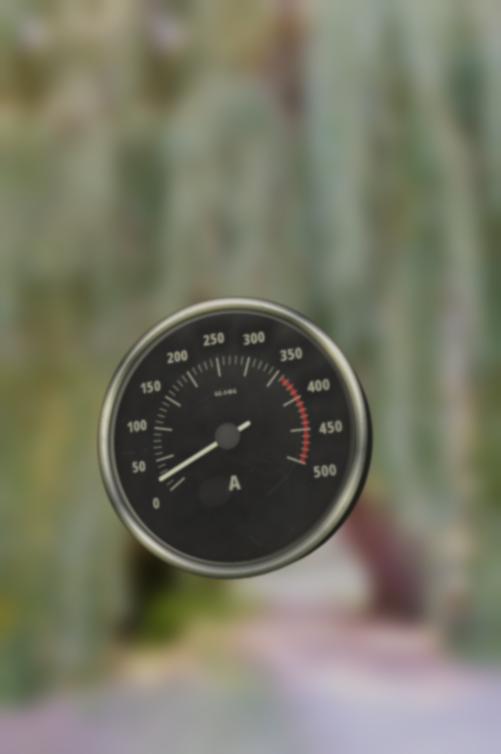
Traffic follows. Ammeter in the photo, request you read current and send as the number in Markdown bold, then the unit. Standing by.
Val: **20** A
